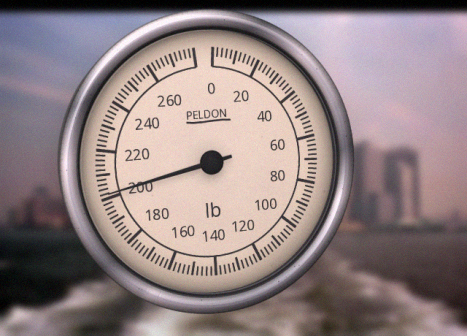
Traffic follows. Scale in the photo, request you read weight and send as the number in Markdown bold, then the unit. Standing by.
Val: **202** lb
